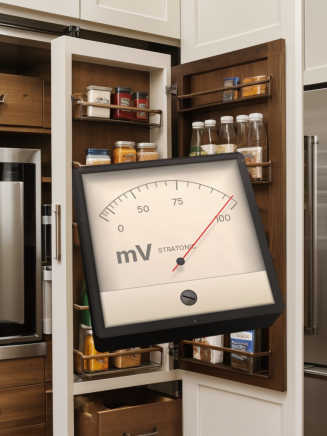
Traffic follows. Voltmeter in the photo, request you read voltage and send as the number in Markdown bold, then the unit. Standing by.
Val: **97.5** mV
